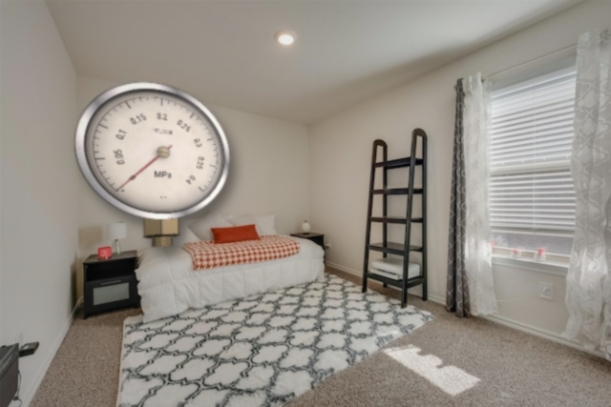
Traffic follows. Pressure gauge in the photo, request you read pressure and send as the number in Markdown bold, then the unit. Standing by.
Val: **0** MPa
